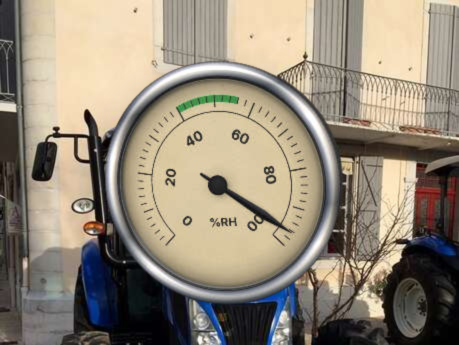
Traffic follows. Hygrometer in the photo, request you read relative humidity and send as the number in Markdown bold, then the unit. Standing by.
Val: **96** %
